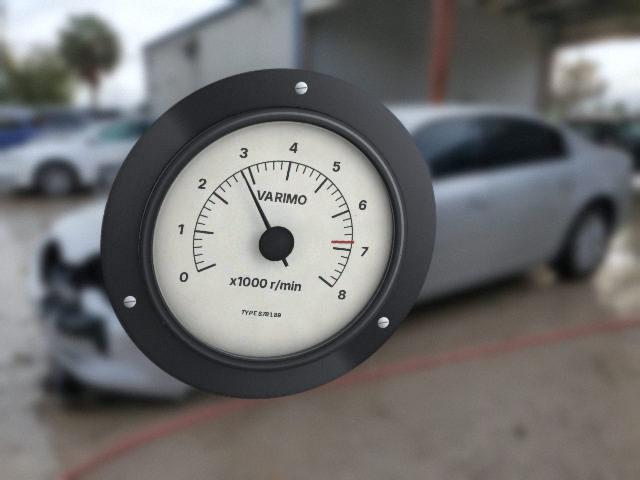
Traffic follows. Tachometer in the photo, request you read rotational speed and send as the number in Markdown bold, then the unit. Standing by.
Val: **2800** rpm
